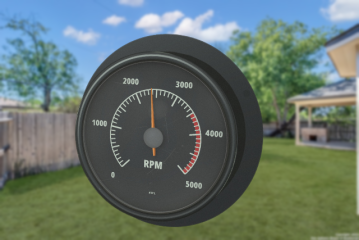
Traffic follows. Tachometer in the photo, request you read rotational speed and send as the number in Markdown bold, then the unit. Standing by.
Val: **2400** rpm
